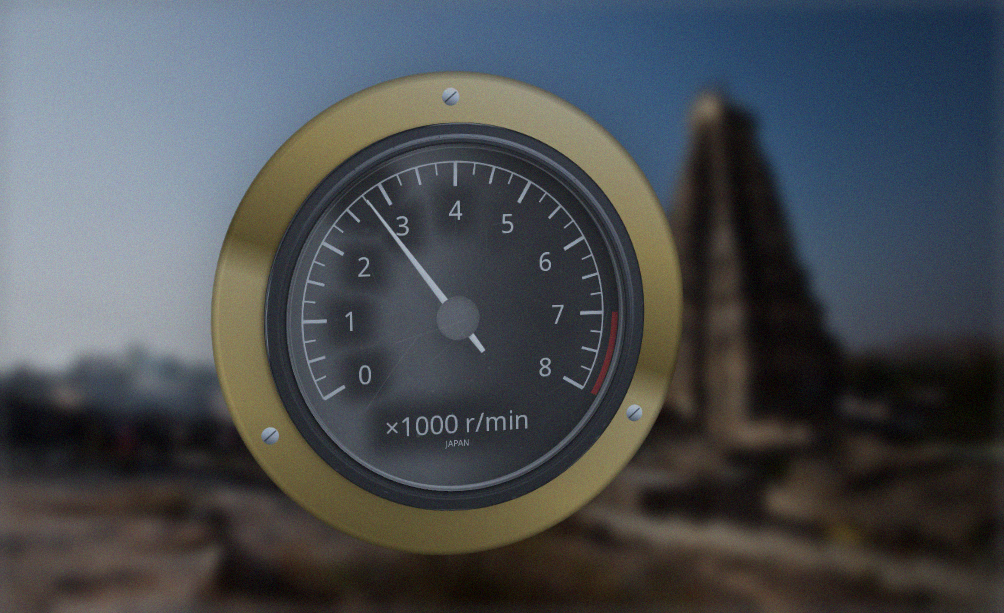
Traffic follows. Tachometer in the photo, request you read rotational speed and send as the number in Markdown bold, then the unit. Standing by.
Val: **2750** rpm
